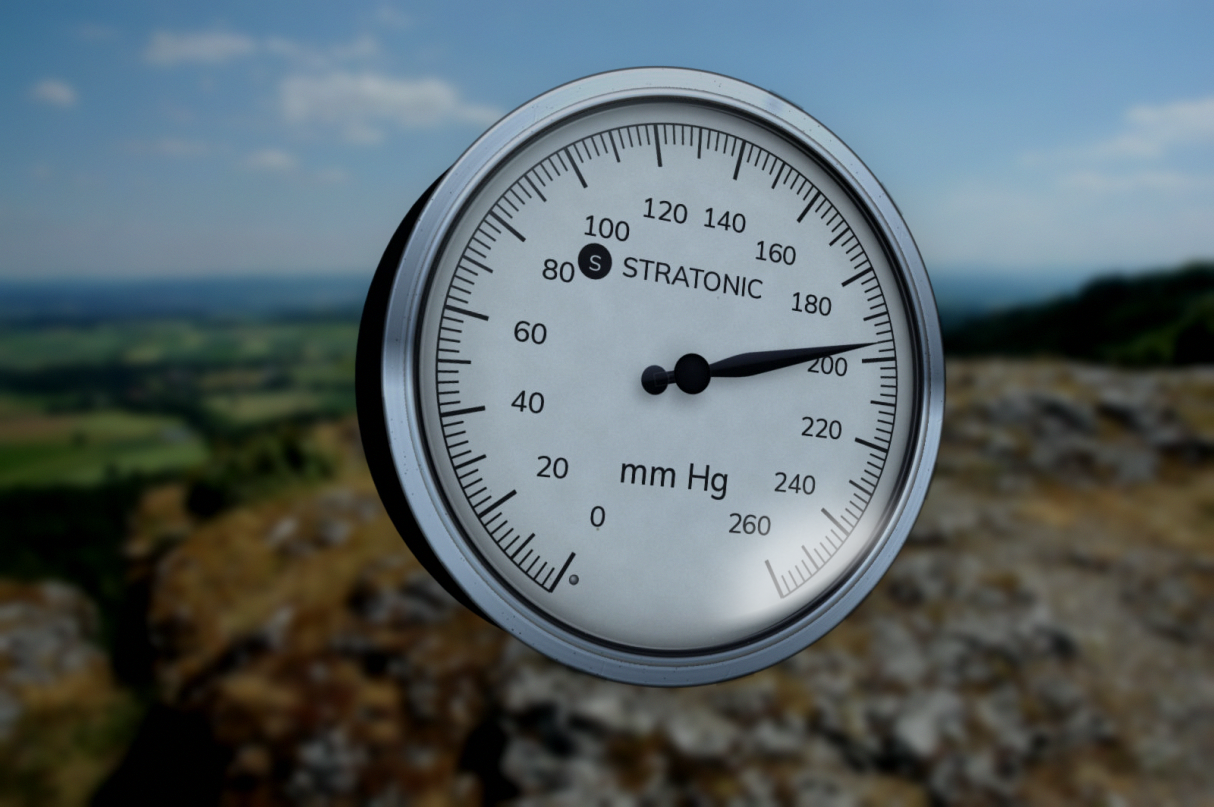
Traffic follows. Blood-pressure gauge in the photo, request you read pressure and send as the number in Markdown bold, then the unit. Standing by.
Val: **196** mmHg
